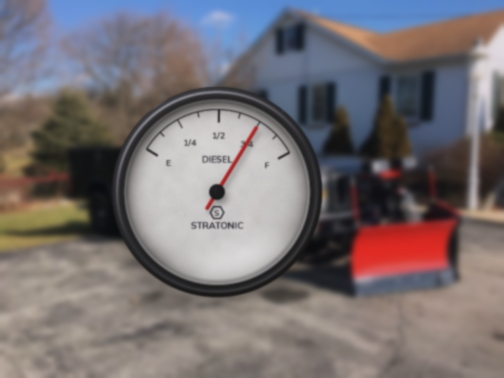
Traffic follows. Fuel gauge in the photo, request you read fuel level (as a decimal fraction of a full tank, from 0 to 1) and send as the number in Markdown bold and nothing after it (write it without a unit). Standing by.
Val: **0.75**
